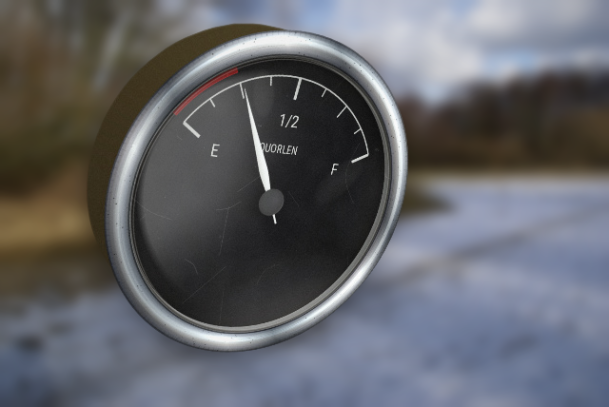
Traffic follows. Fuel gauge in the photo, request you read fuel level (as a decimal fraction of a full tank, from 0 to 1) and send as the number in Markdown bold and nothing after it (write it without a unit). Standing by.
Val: **0.25**
